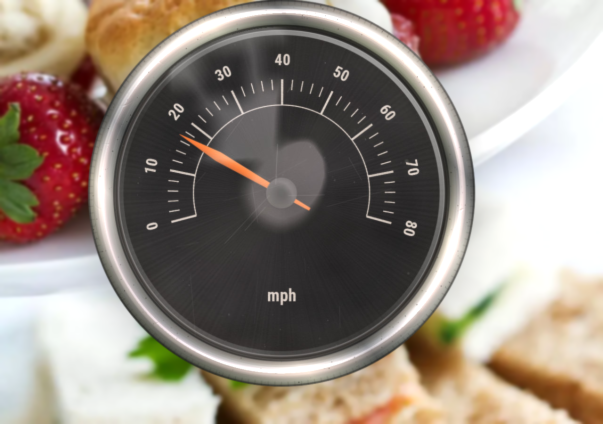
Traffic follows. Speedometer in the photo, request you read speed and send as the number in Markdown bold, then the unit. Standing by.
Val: **17** mph
